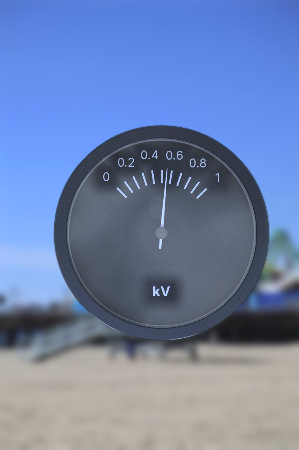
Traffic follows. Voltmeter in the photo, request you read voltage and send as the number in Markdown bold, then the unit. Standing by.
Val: **0.55** kV
